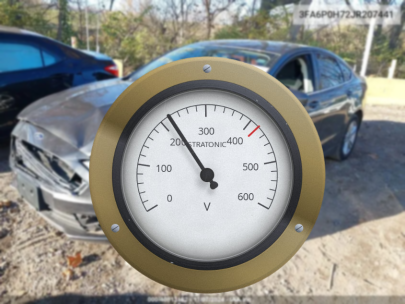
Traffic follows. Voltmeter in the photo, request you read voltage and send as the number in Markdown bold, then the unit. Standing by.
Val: **220** V
